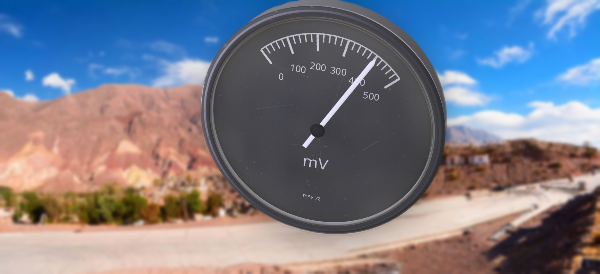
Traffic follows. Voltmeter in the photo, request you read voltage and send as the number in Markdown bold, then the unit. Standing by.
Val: **400** mV
